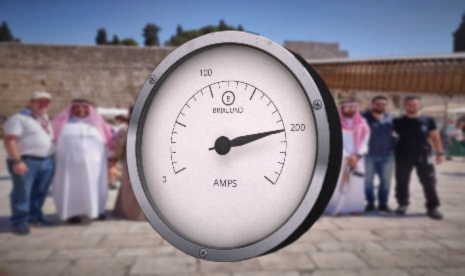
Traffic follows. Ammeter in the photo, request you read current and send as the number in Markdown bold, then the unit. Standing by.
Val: **200** A
